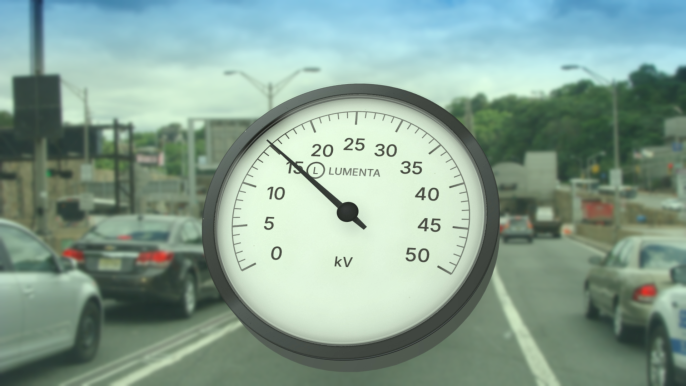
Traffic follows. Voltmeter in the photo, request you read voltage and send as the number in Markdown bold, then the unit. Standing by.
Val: **15** kV
